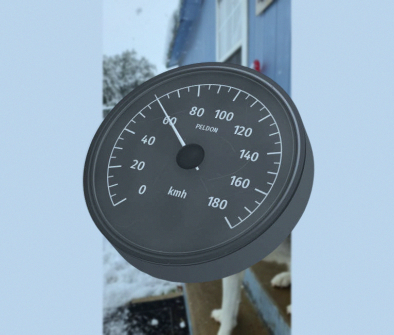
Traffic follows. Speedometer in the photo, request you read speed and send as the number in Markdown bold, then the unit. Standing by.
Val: **60** km/h
